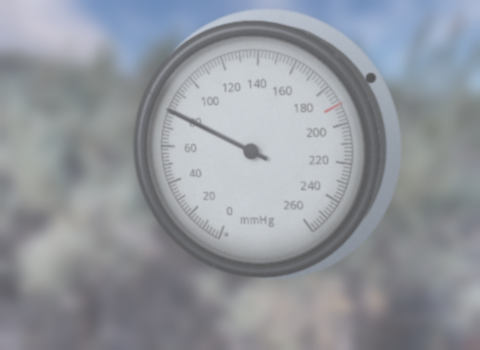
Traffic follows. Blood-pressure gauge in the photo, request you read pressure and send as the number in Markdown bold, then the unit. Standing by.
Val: **80** mmHg
